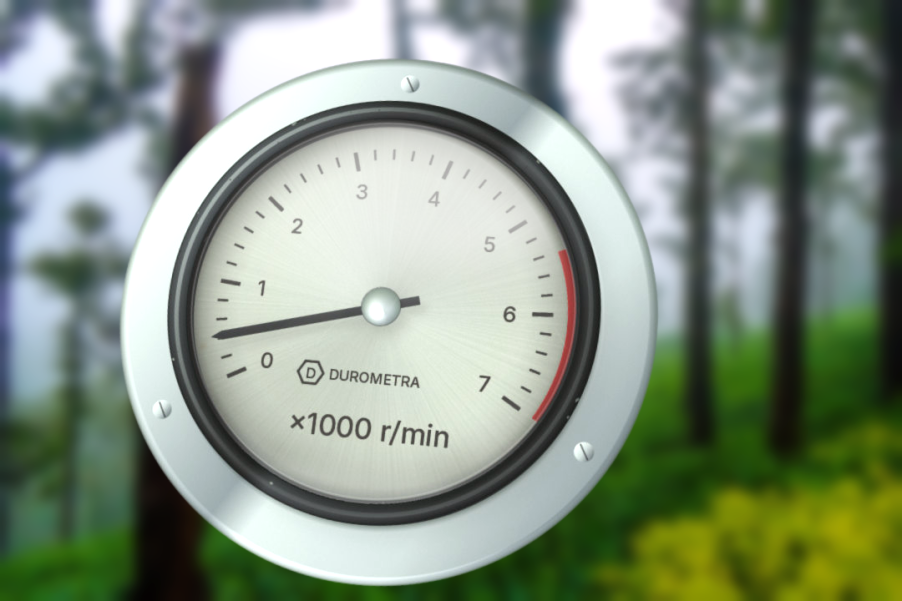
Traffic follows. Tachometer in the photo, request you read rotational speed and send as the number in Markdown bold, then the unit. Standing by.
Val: **400** rpm
